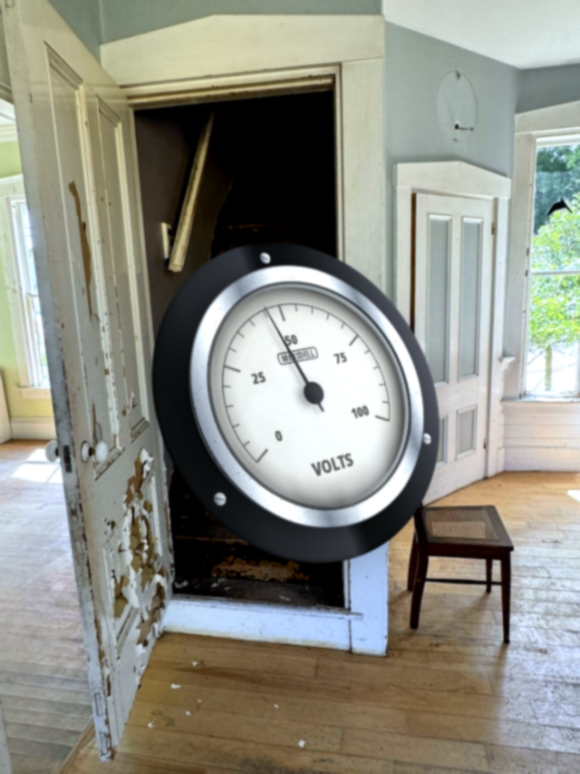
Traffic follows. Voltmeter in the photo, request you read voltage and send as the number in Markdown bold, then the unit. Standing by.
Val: **45** V
